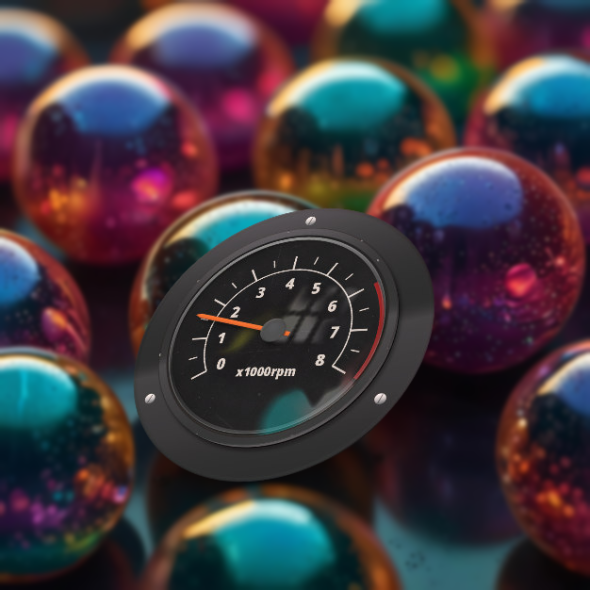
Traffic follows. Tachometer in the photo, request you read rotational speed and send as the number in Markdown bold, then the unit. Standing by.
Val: **1500** rpm
